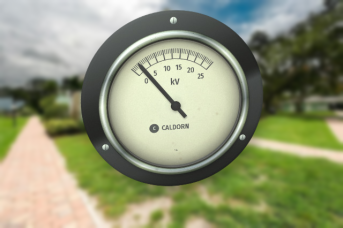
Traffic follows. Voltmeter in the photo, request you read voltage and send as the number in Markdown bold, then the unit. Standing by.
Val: **2.5** kV
